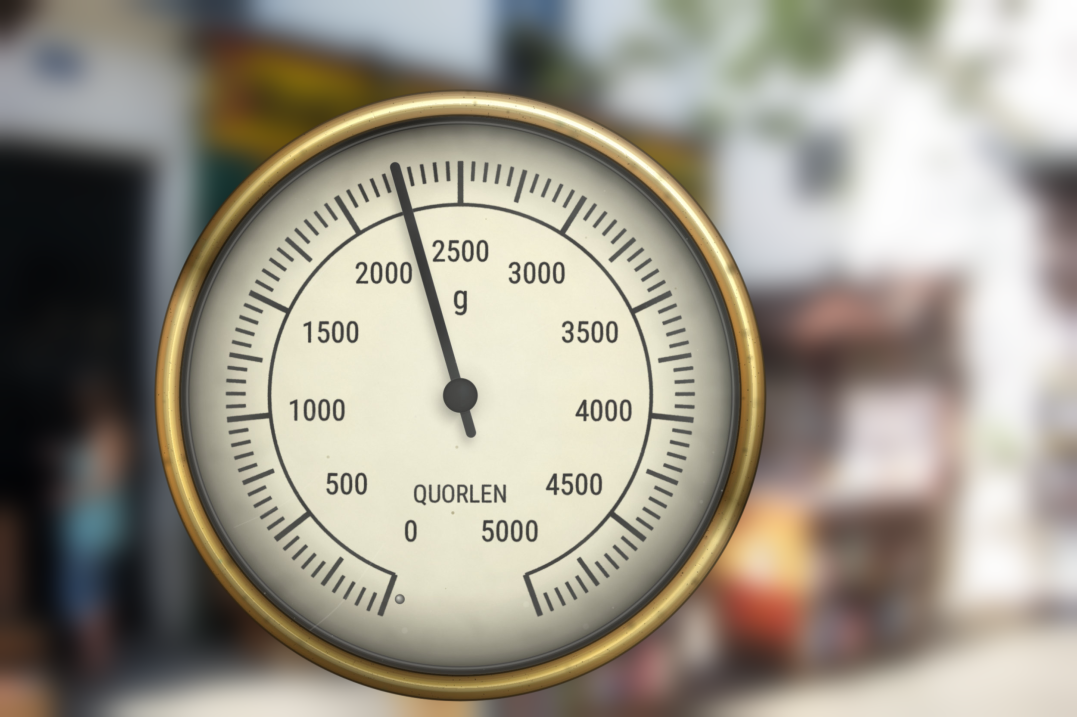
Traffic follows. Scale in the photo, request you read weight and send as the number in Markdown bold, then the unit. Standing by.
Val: **2250** g
